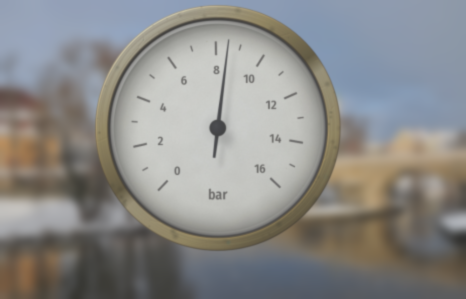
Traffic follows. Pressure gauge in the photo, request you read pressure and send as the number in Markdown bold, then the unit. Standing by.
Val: **8.5** bar
